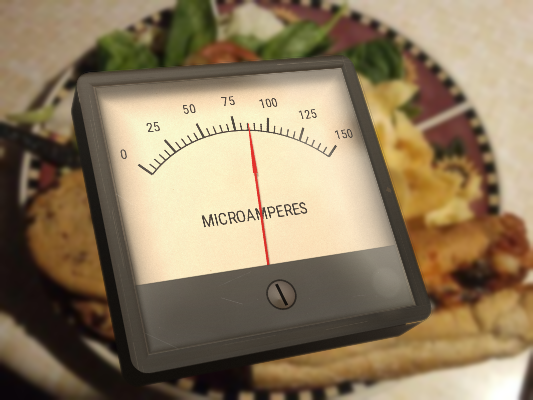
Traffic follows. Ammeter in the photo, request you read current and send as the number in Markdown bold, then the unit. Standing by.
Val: **85** µA
